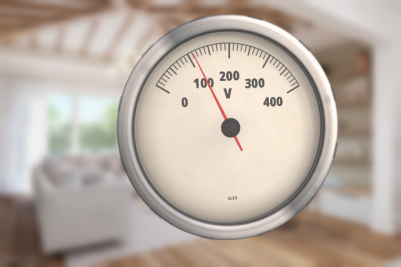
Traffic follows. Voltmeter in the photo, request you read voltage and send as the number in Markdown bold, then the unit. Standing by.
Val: **110** V
